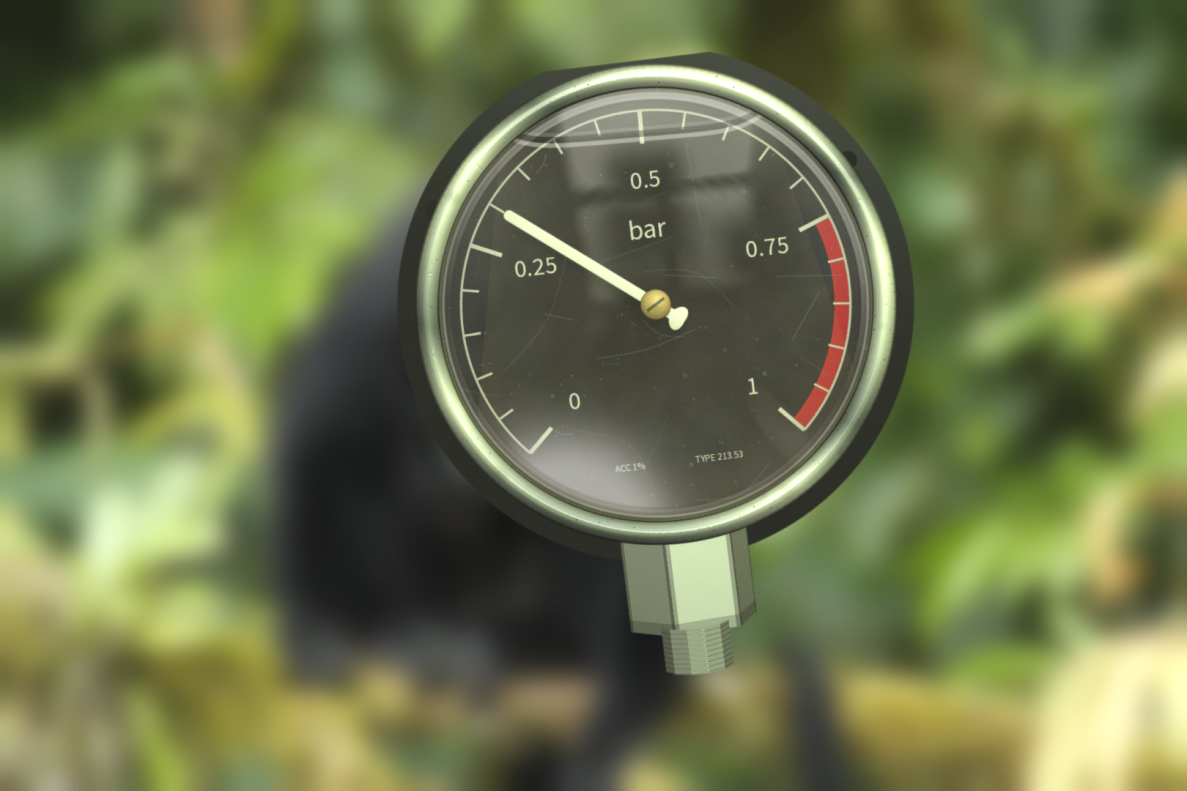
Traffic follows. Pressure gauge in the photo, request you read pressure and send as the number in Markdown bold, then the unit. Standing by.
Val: **0.3** bar
